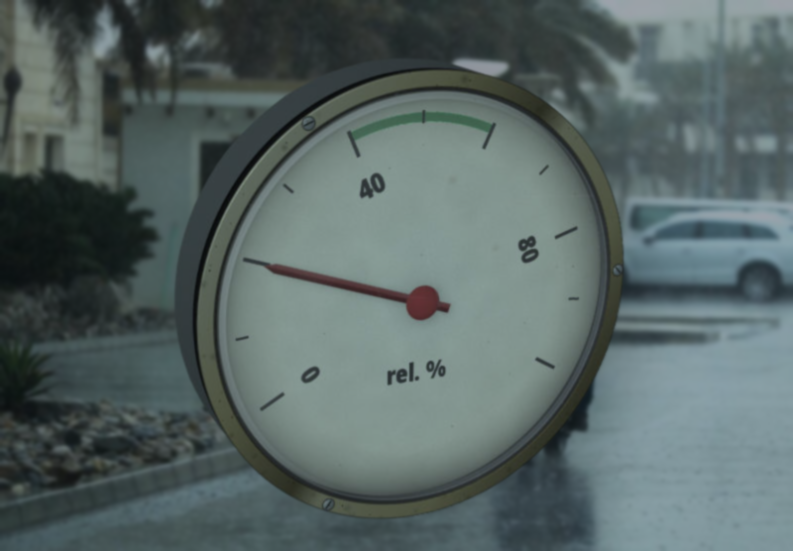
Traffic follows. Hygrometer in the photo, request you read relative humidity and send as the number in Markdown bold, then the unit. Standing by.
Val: **20** %
